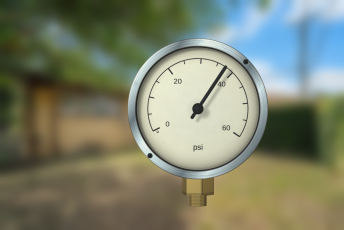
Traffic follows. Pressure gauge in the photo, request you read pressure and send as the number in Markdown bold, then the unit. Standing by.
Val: **37.5** psi
